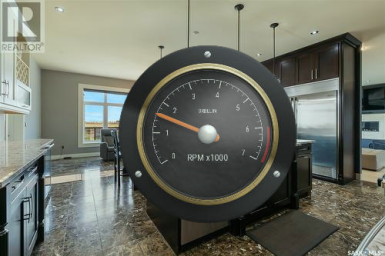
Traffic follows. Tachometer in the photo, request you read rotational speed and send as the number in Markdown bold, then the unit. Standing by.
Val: **1600** rpm
